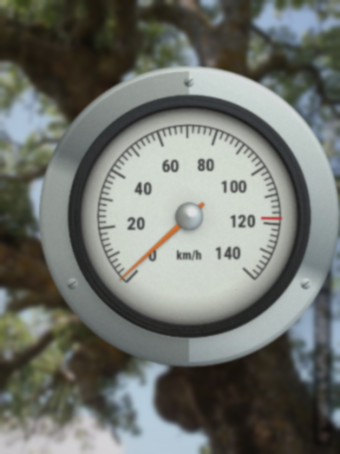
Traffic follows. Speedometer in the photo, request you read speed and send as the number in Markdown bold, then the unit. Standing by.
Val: **2** km/h
